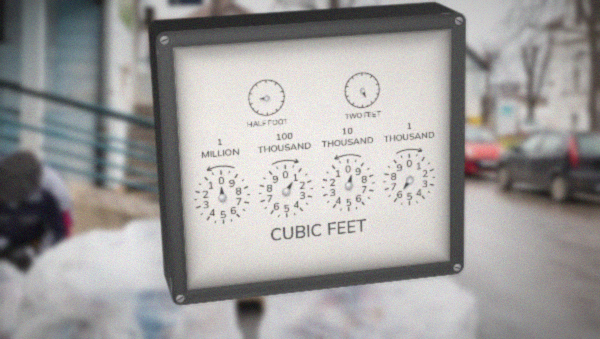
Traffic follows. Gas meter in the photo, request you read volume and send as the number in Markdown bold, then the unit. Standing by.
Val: **9600** ft³
